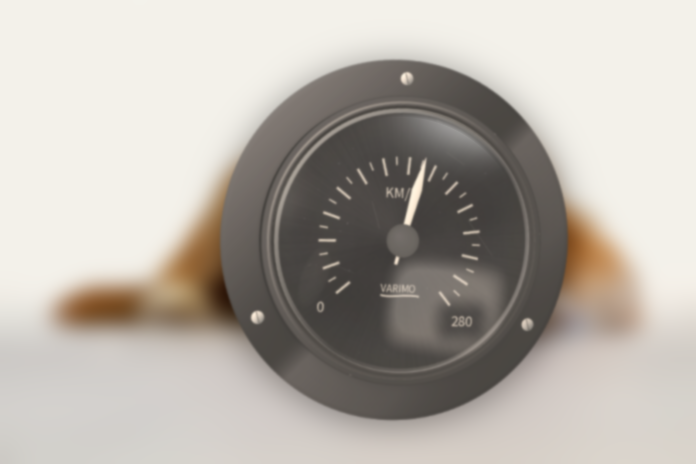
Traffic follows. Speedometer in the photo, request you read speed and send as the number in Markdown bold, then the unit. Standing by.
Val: **150** km/h
